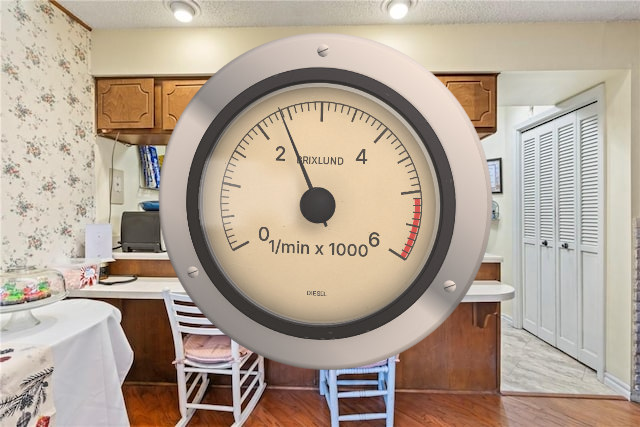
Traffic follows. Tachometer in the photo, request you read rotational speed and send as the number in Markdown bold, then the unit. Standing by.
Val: **2400** rpm
